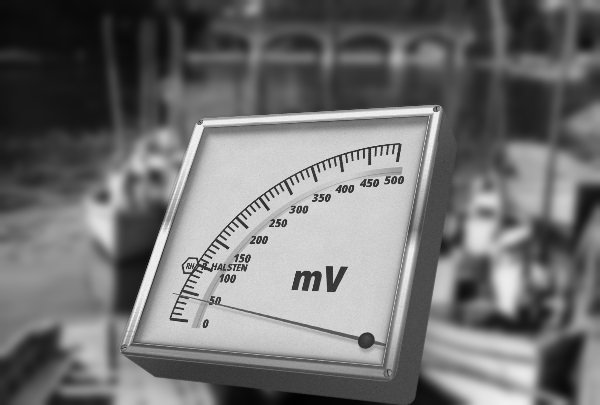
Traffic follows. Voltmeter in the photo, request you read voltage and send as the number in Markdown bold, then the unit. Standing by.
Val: **40** mV
